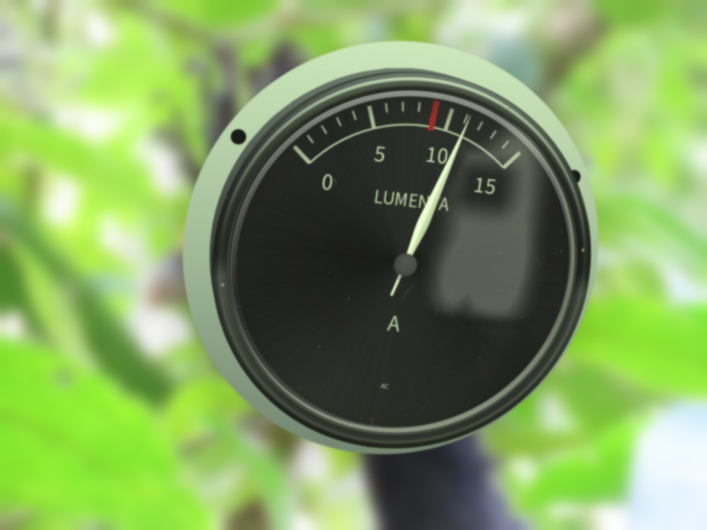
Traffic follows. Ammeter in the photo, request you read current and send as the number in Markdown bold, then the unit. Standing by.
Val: **11** A
